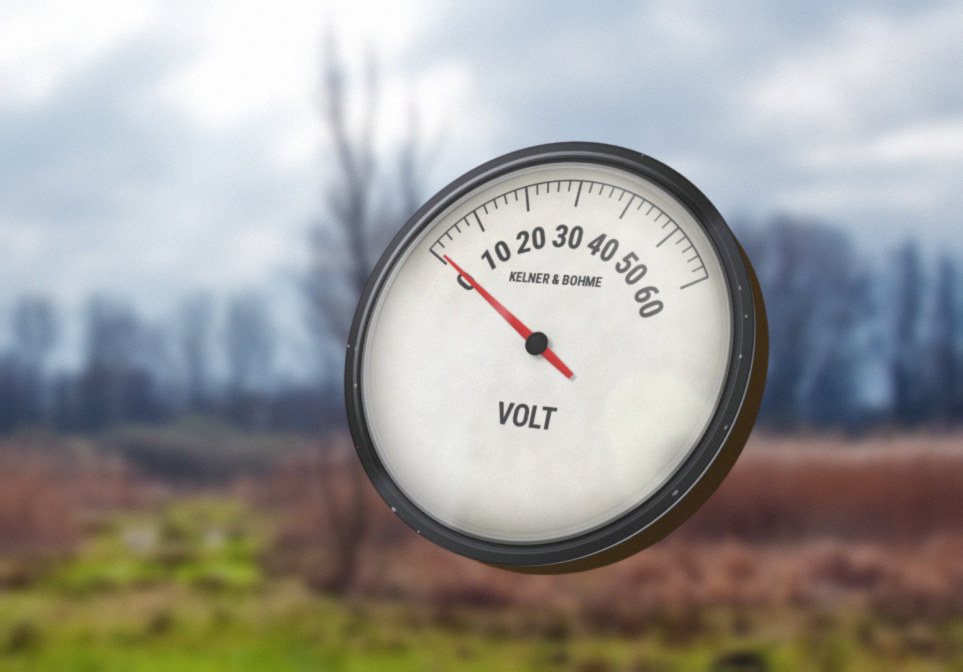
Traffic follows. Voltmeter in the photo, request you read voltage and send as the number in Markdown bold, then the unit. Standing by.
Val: **1** V
